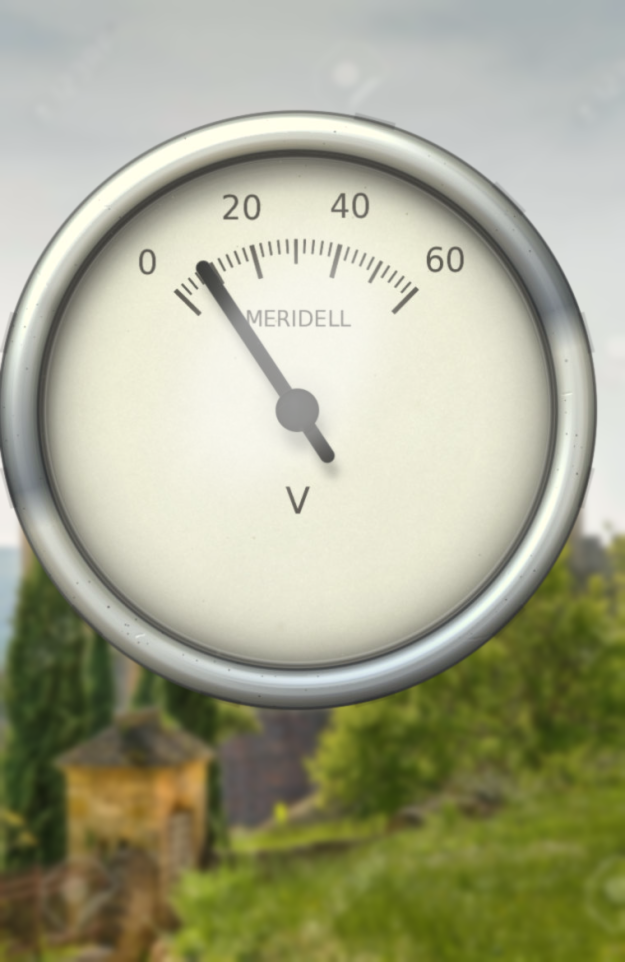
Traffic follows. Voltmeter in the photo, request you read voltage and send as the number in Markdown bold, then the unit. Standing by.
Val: **8** V
